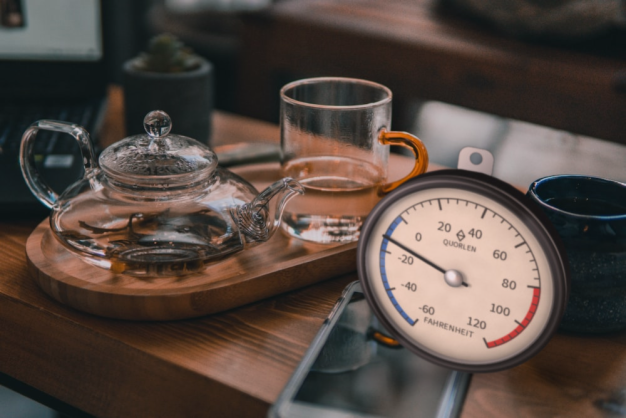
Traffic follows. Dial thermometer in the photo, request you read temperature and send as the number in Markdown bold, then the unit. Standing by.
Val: **-12** °F
